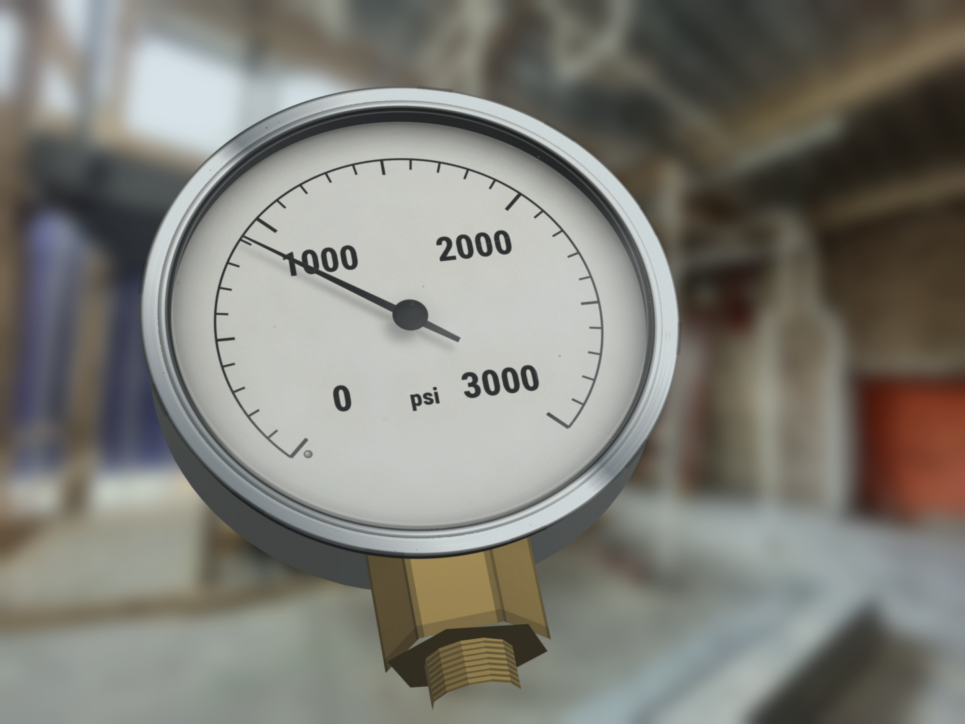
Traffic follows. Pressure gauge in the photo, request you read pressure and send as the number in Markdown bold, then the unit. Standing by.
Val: **900** psi
